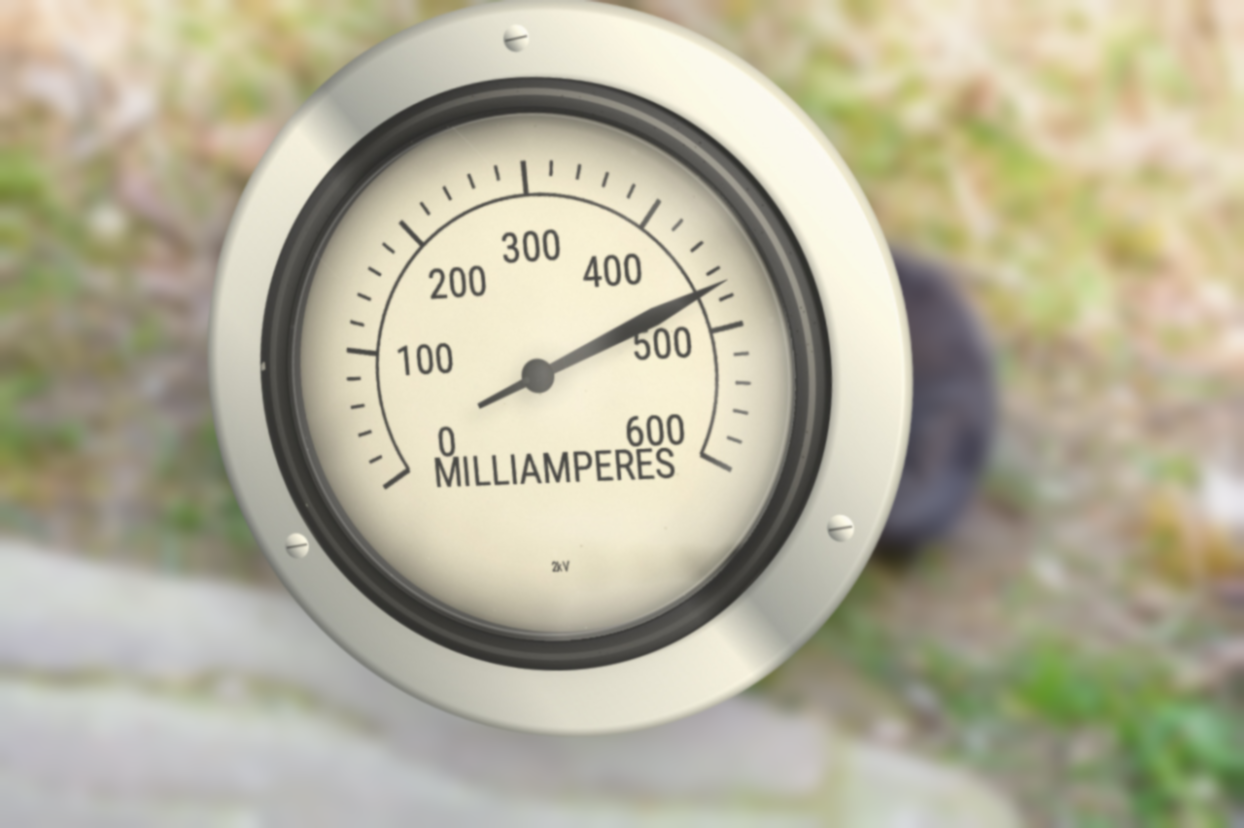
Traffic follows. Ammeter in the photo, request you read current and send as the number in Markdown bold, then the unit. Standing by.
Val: **470** mA
